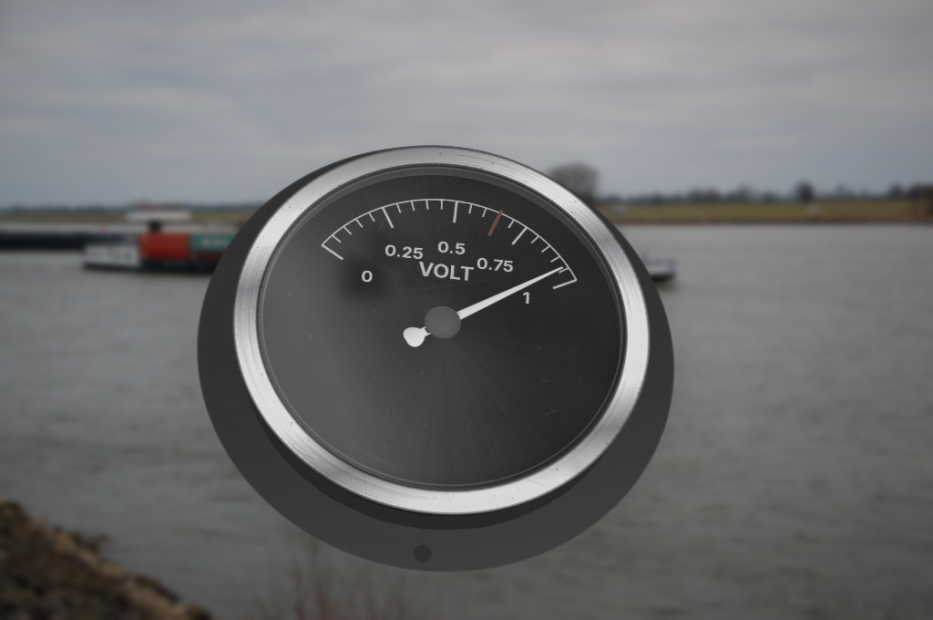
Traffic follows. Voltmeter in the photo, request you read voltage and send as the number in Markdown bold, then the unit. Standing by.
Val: **0.95** V
